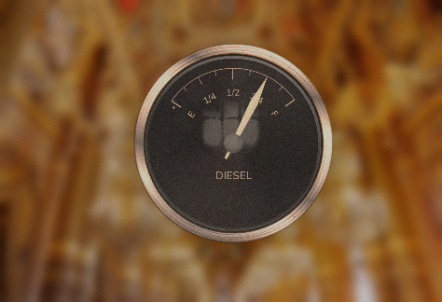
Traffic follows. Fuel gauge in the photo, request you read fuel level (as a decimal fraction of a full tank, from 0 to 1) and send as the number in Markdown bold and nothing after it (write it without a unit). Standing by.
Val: **0.75**
